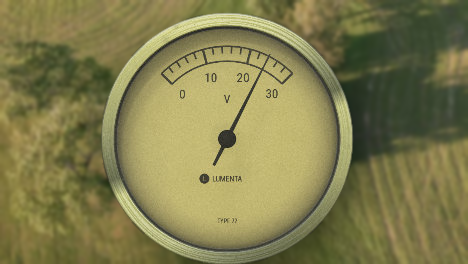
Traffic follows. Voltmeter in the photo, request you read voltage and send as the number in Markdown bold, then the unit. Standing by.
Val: **24** V
